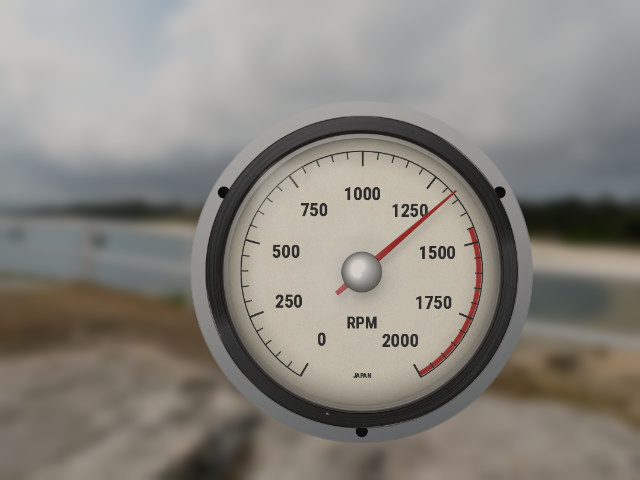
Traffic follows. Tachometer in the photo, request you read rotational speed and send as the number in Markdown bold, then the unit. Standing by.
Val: **1325** rpm
